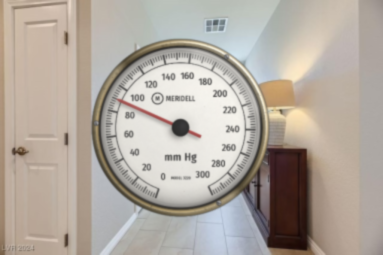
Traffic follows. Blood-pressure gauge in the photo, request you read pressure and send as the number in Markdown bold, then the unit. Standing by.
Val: **90** mmHg
